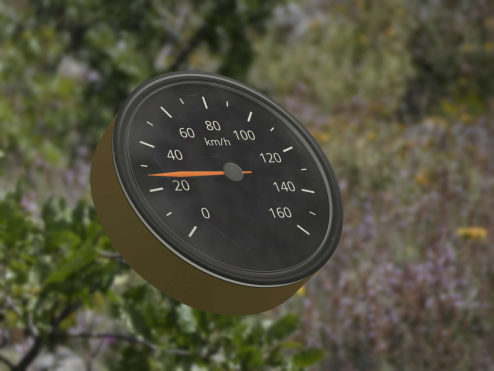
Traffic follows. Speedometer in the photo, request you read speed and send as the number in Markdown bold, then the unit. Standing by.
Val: **25** km/h
